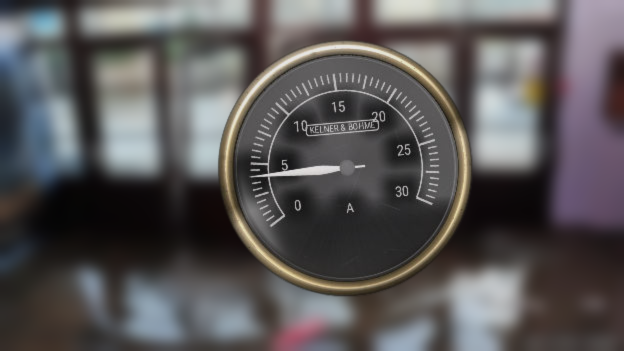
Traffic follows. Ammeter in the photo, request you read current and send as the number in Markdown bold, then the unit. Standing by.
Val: **4** A
